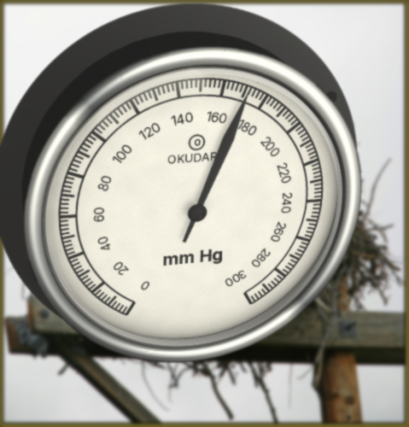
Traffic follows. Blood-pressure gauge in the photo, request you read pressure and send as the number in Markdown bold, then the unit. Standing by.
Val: **170** mmHg
